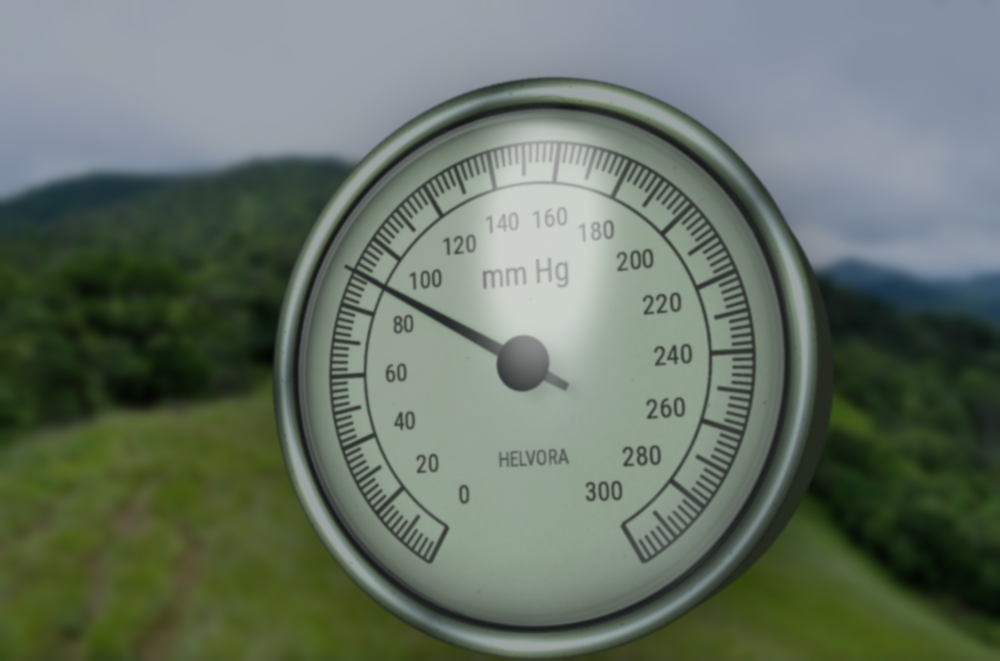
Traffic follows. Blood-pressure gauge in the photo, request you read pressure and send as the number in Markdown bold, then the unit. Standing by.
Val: **90** mmHg
